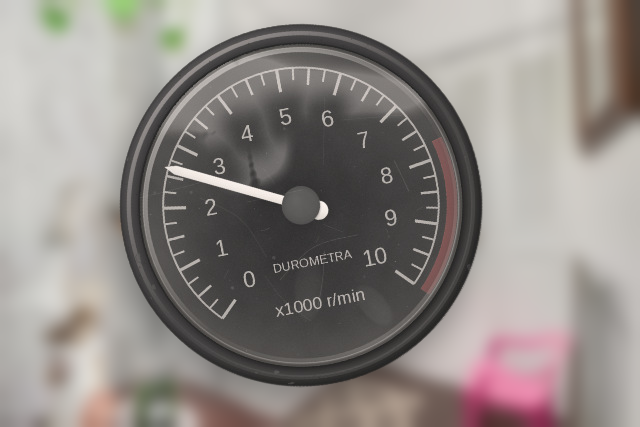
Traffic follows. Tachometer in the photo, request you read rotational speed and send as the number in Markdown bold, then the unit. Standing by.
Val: **2625** rpm
